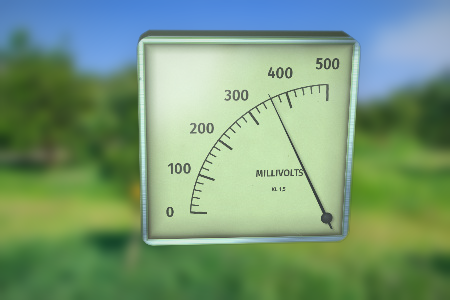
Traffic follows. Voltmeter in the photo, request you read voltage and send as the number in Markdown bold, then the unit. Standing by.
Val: **360** mV
